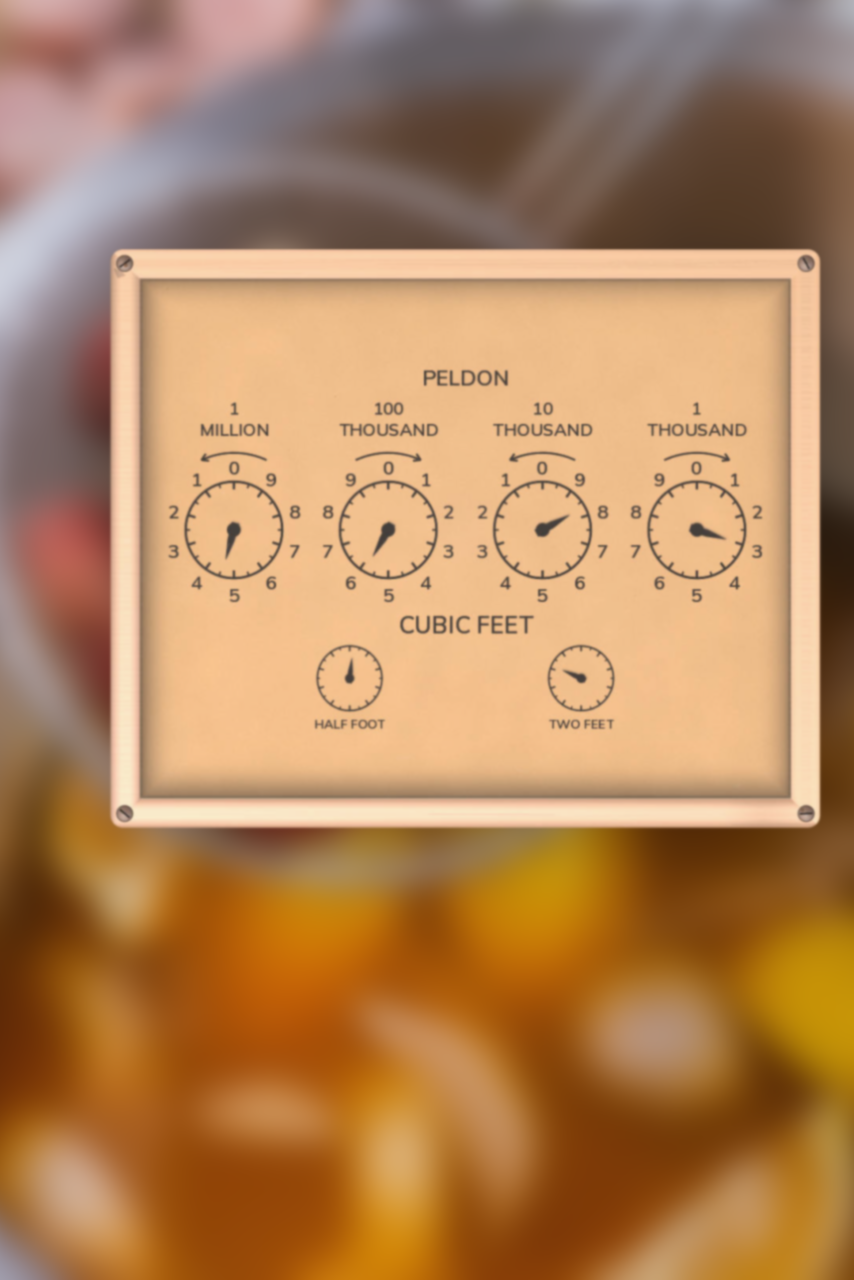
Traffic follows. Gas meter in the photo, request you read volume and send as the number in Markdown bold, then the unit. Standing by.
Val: **458300** ft³
